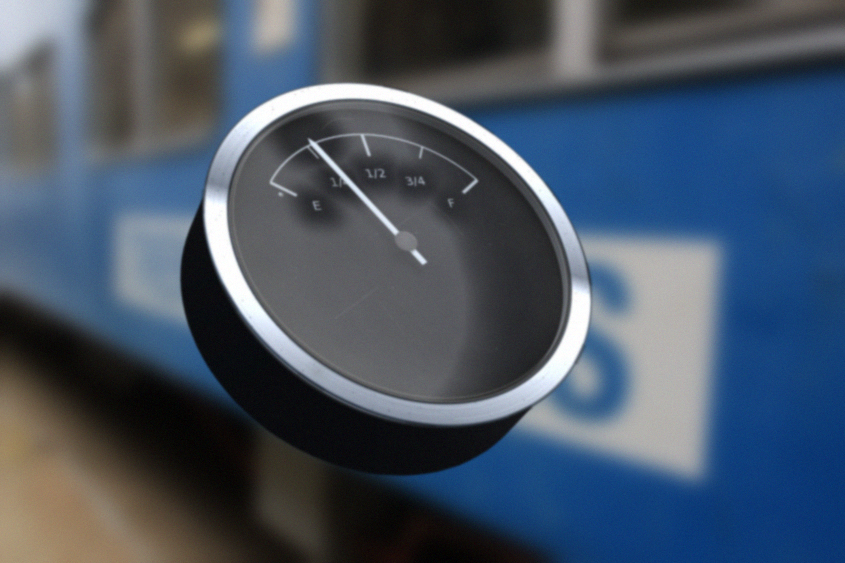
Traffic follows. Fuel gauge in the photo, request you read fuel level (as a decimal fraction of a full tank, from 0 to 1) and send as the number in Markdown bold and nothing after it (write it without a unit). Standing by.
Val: **0.25**
